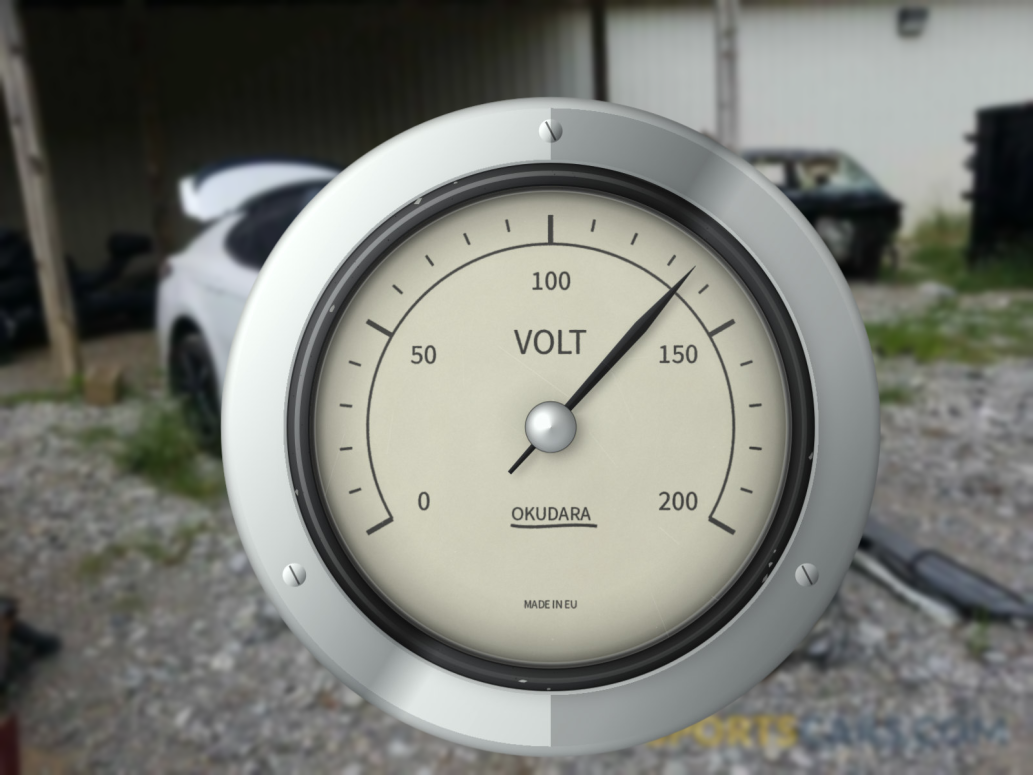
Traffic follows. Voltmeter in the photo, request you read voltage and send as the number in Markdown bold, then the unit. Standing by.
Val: **135** V
